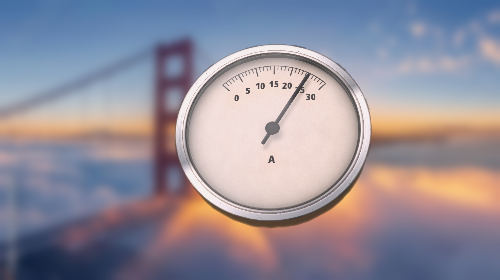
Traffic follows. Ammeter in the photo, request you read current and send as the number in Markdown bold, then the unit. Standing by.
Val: **25** A
